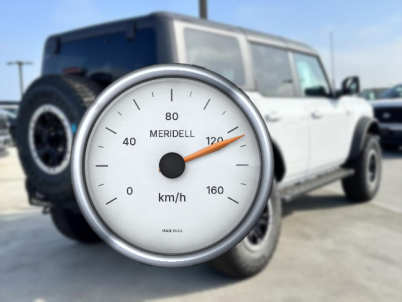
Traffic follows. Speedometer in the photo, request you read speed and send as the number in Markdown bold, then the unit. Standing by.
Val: **125** km/h
